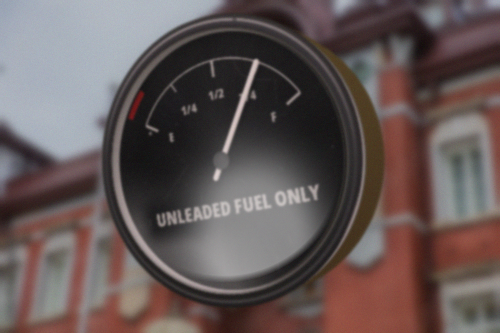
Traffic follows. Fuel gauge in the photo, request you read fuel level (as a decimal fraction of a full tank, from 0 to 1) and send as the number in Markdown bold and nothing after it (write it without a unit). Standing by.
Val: **0.75**
